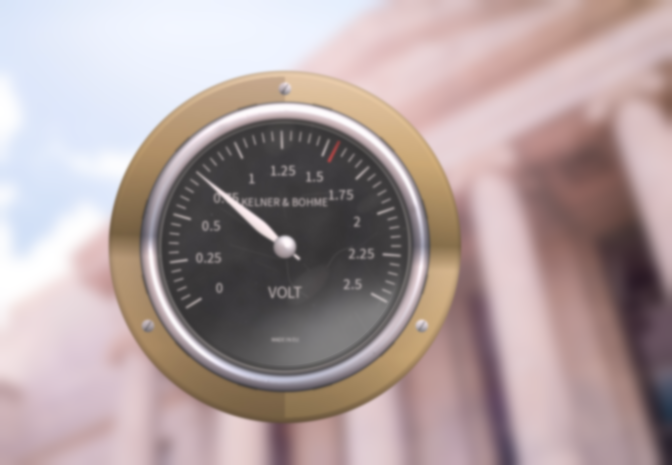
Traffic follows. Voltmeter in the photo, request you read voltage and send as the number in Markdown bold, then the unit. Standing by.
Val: **0.75** V
